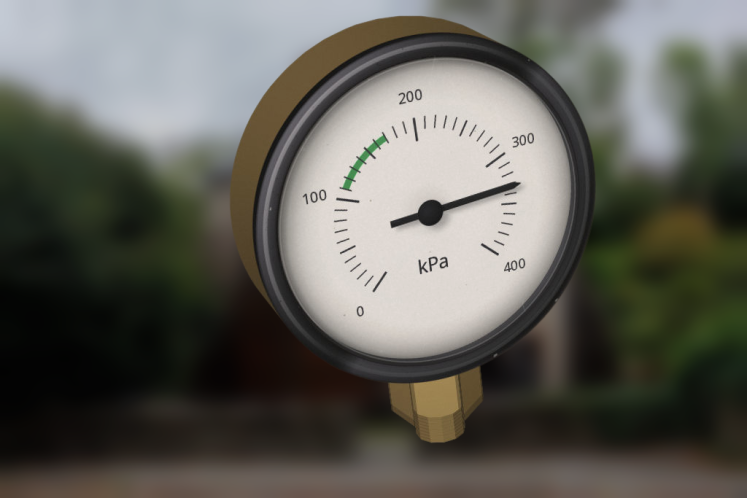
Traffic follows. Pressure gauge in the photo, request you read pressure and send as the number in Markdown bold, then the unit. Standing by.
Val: **330** kPa
